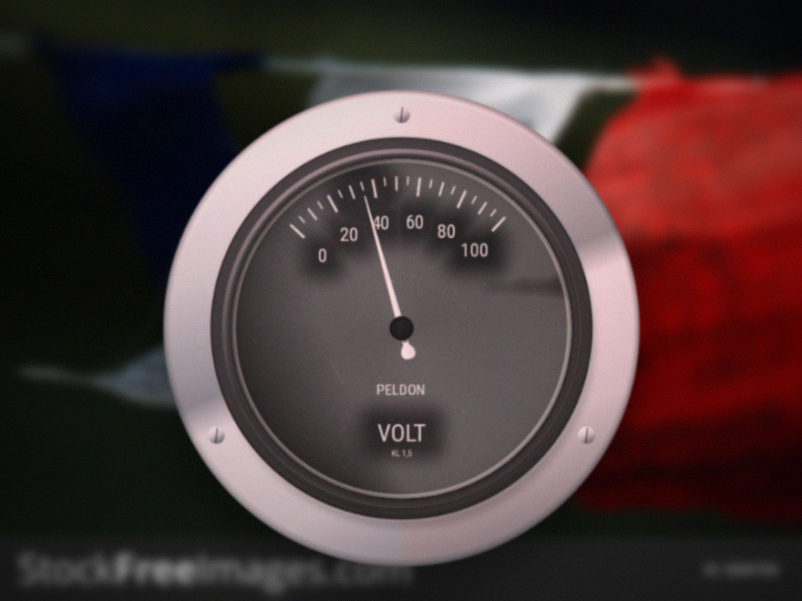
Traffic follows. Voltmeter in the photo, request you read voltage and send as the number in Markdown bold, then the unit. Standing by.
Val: **35** V
